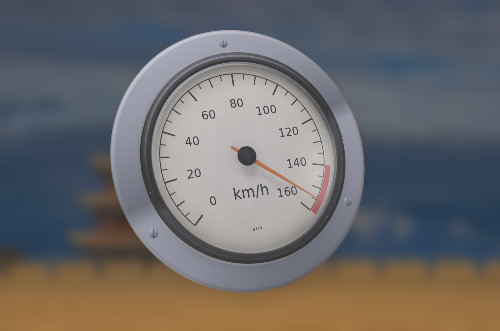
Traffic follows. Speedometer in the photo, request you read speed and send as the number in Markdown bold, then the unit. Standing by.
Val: **155** km/h
